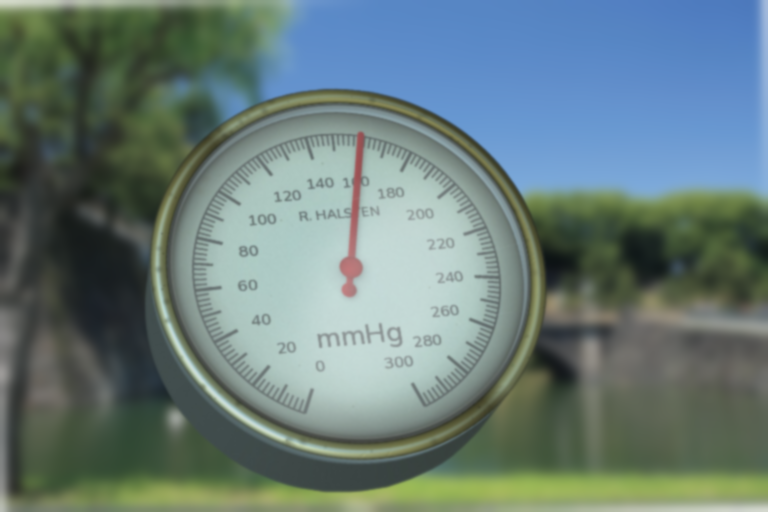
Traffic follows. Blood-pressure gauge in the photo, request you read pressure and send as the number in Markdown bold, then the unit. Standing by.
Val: **160** mmHg
